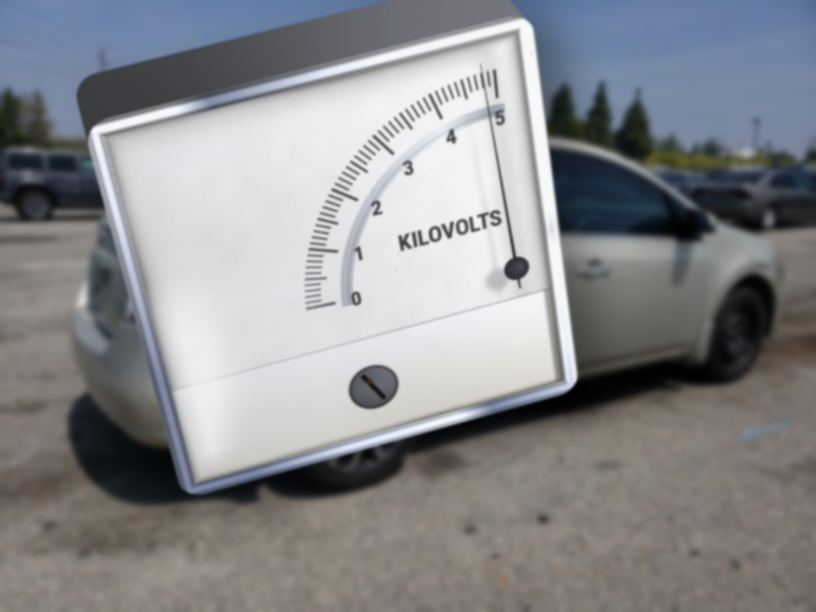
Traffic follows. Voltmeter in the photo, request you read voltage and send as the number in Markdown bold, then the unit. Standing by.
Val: **4.8** kV
